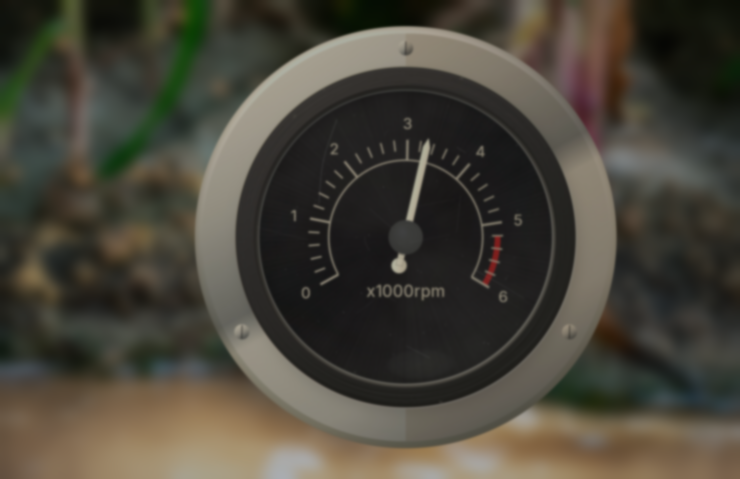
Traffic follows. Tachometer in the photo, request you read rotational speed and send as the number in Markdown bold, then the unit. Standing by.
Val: **3300** rpm
